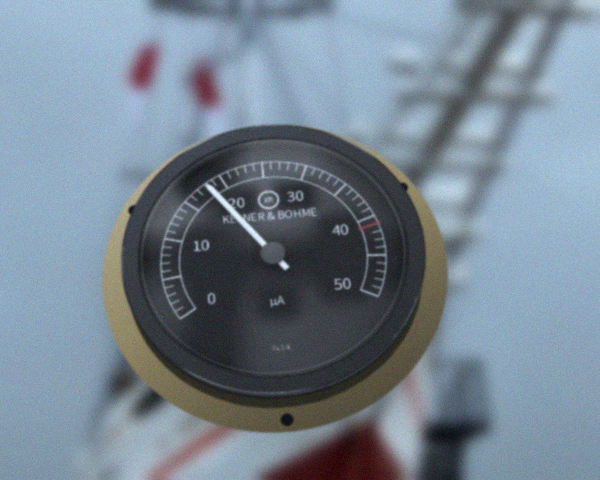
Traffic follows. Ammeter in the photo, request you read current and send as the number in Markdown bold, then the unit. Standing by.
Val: **18** µA
